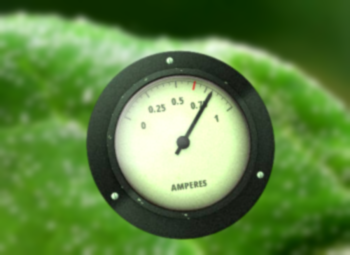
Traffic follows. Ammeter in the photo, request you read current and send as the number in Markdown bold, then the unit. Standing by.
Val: **0.8** A
